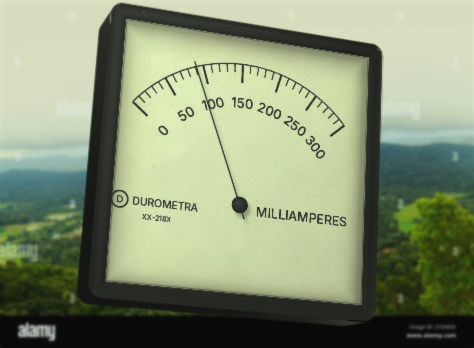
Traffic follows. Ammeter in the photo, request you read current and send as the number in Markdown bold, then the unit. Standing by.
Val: **90** mA
